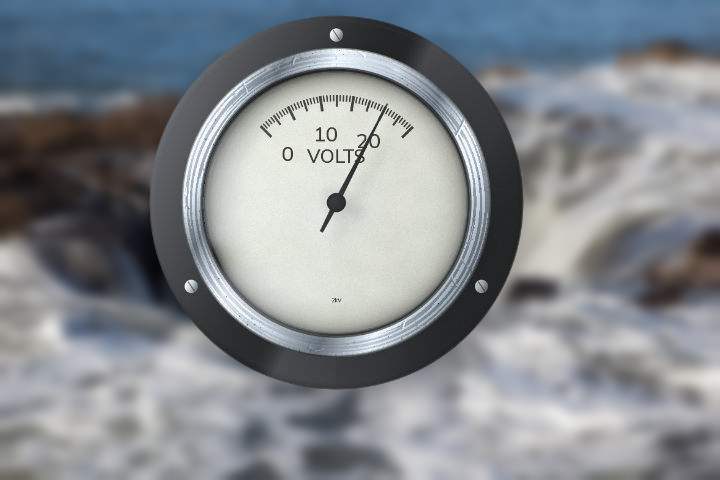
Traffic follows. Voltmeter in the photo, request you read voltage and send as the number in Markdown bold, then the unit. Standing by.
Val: **20** V
